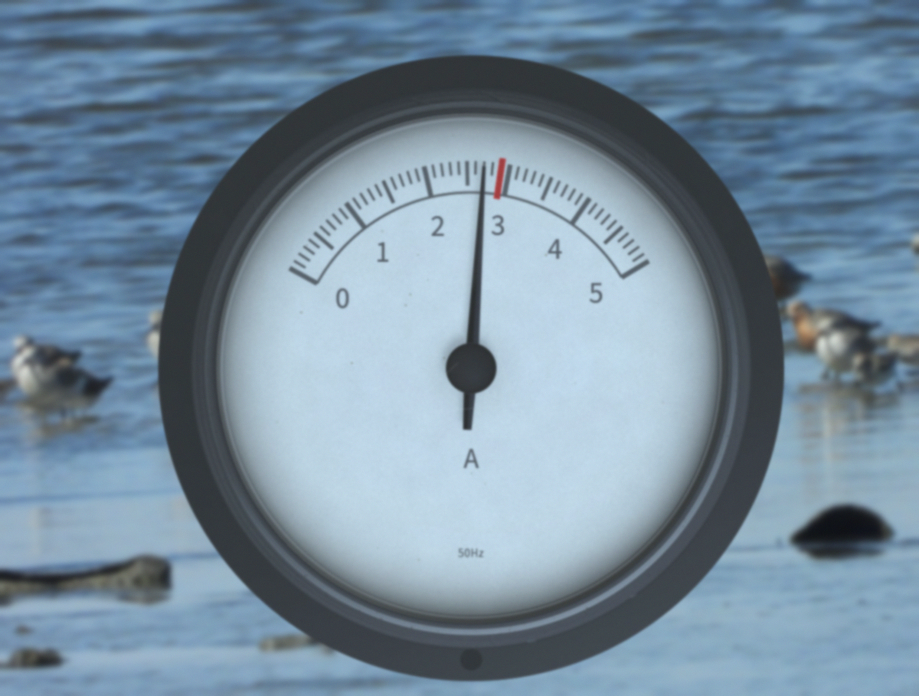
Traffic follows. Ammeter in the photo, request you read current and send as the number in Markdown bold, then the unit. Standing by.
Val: **2.7** A
